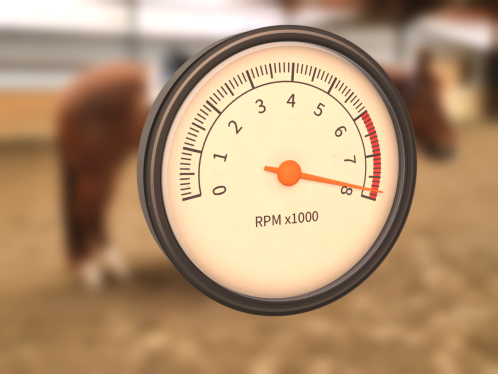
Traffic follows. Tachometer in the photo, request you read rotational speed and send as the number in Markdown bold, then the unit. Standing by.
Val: **7800** rpm
